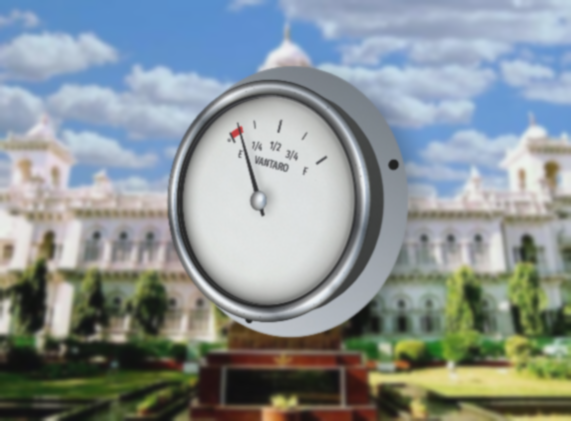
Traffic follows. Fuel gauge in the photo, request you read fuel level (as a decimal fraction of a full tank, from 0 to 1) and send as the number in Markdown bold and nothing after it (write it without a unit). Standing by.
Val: **0.125**
